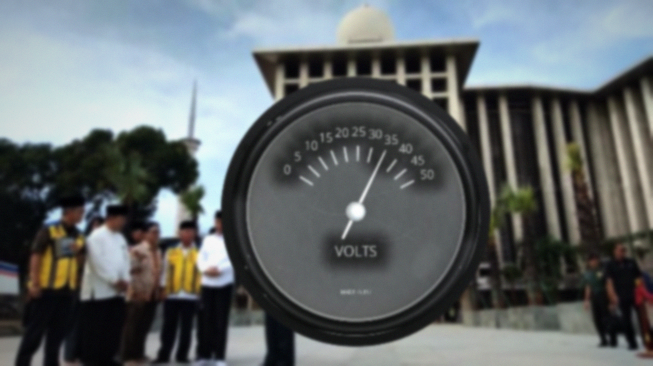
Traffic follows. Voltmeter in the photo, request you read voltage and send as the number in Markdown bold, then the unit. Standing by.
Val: **35** V
